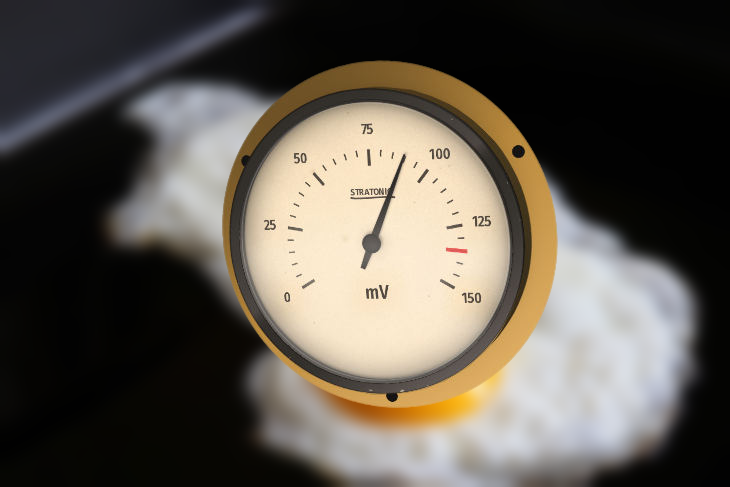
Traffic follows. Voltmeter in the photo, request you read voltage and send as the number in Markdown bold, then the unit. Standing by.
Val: **90** mV
